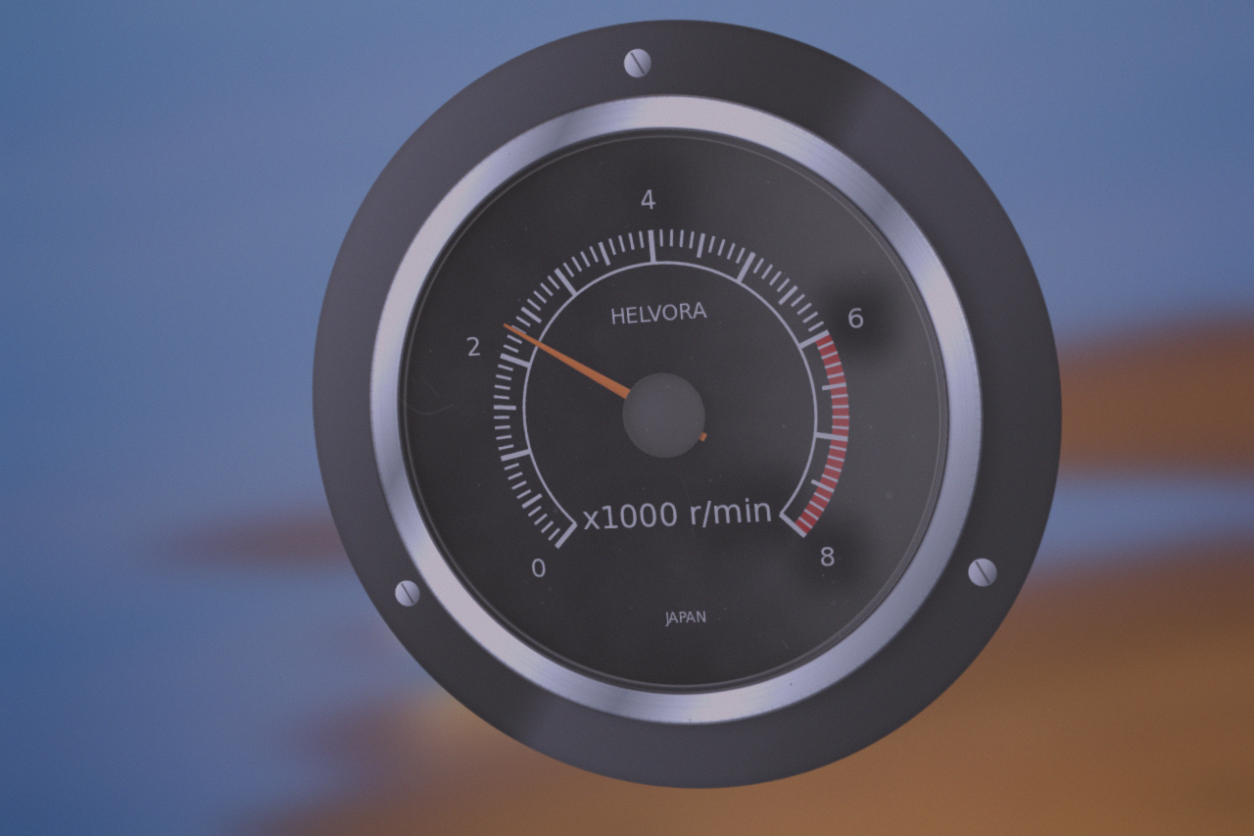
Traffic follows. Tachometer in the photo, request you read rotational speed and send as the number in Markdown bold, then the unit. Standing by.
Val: **2300** rpm
